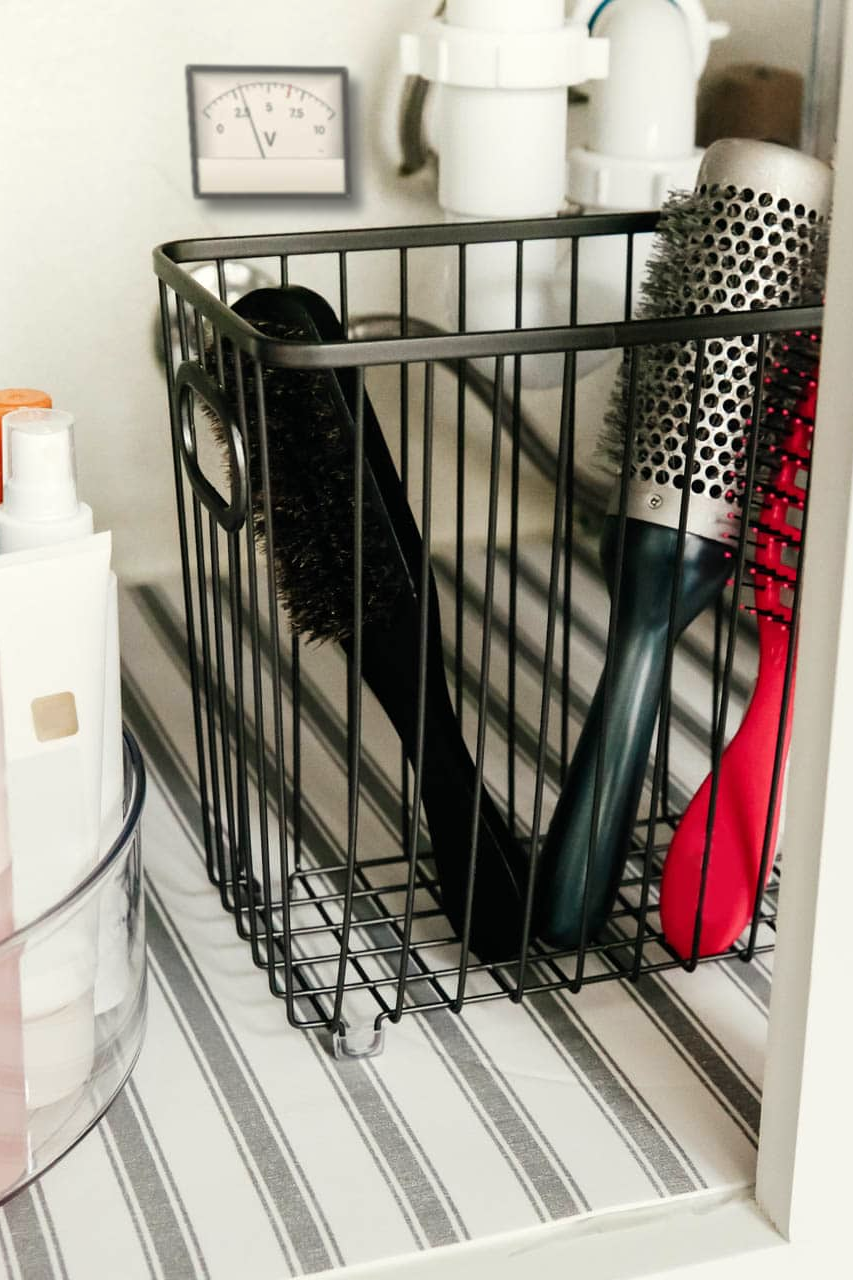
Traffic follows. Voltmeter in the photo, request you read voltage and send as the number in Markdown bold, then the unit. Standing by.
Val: **3** V
